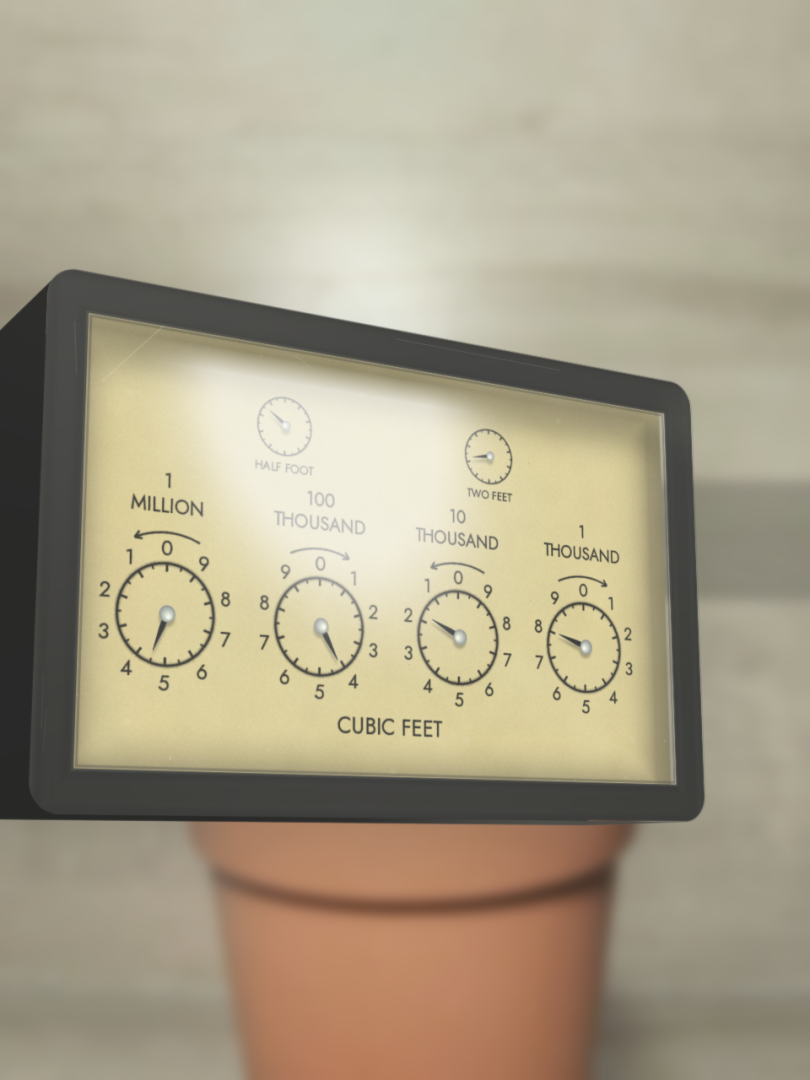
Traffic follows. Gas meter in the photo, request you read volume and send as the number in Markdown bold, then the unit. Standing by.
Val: **441800** ft³
